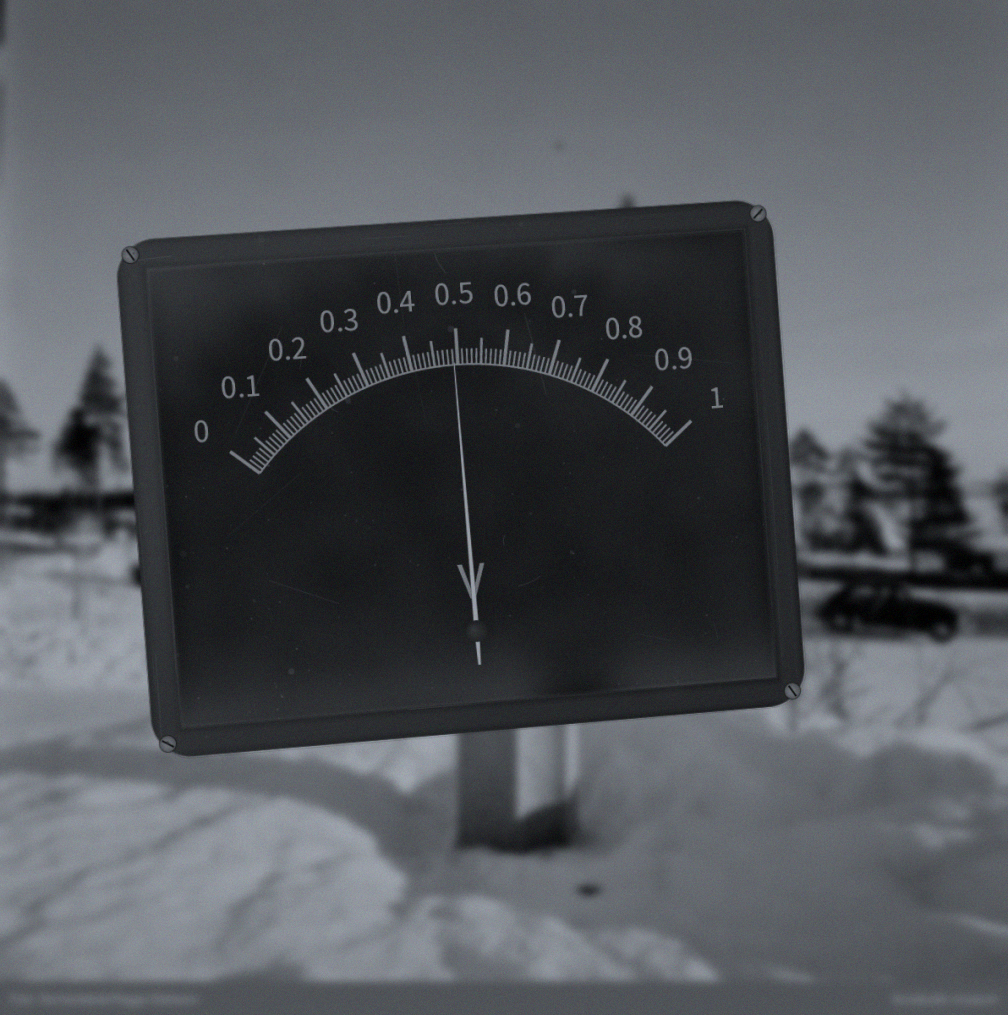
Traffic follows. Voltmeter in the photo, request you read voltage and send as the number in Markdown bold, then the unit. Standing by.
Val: **0.49** V
